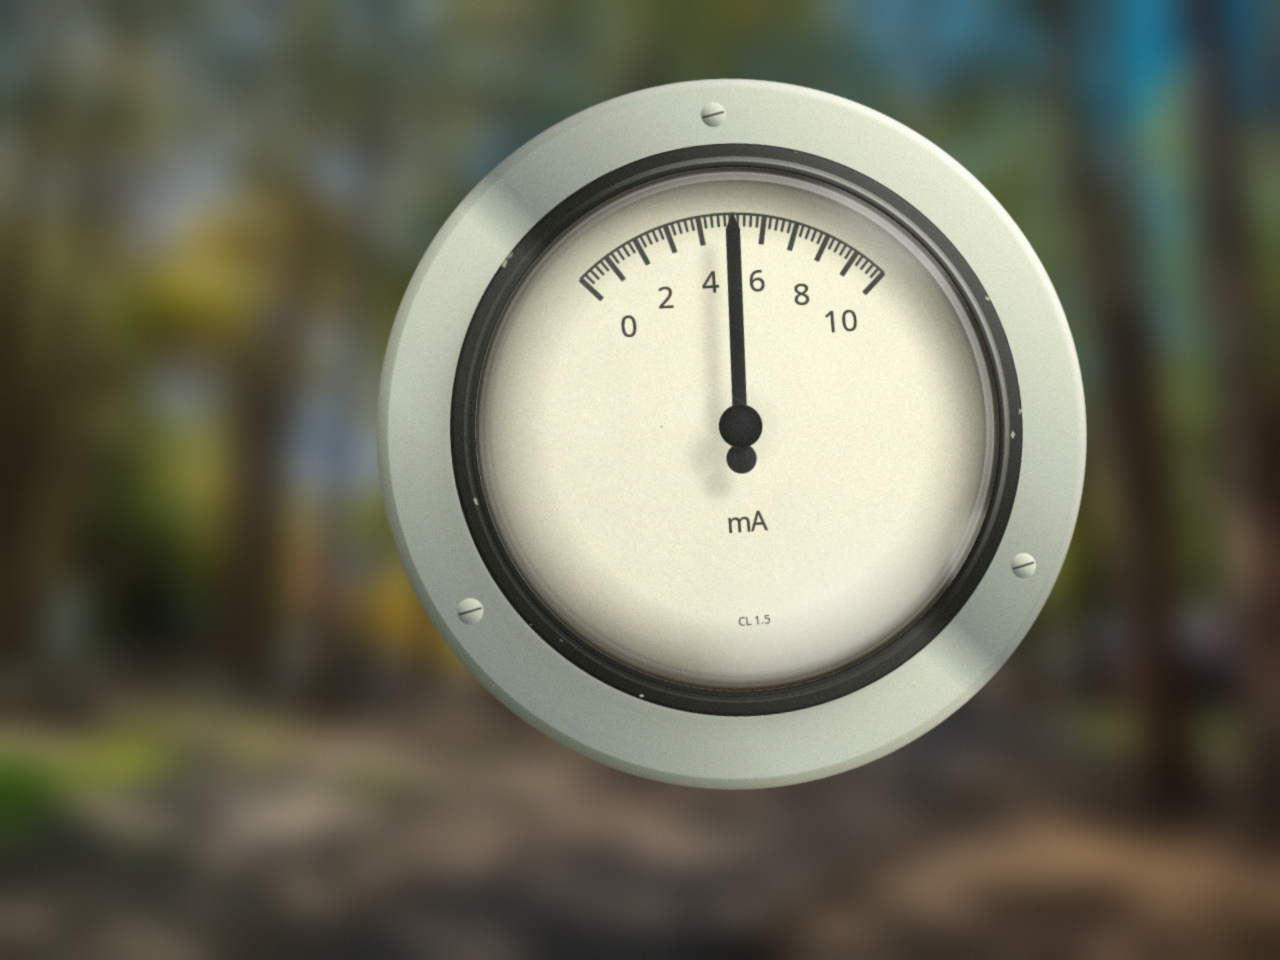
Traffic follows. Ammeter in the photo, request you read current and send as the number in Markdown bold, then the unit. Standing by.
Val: **5** mA
